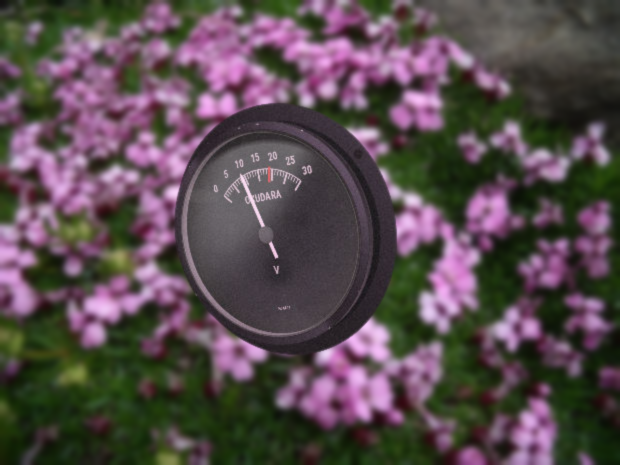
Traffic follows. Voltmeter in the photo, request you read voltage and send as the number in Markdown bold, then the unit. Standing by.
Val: **10** V
